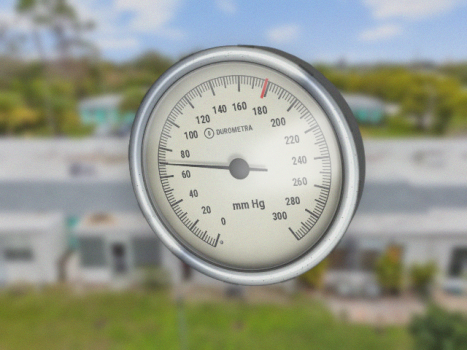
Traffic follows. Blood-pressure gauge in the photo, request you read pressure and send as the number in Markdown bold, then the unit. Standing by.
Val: **70** mmHg
